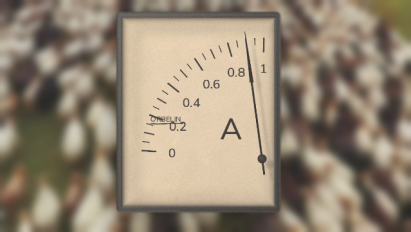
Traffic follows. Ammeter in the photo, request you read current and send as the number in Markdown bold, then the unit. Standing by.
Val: **0.9** A
